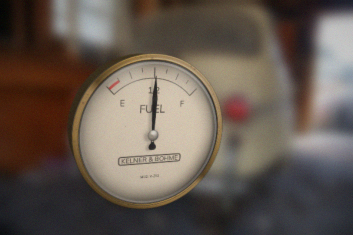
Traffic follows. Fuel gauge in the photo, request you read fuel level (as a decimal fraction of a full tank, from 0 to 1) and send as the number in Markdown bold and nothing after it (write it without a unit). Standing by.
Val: **0.5**
